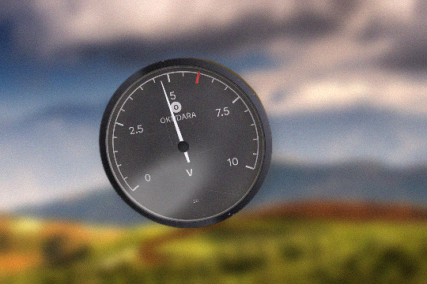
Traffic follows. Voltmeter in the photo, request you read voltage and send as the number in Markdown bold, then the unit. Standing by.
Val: **4.75** V
